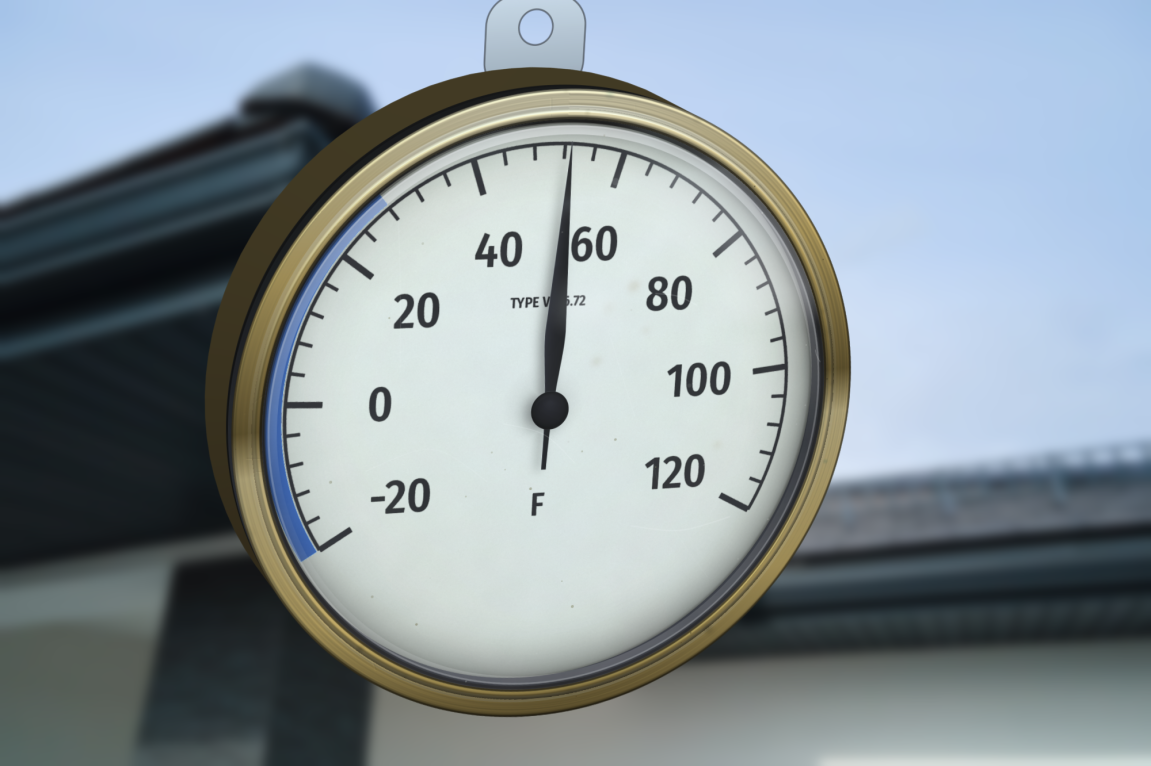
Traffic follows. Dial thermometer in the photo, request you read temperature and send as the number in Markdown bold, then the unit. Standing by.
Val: **52** °F
